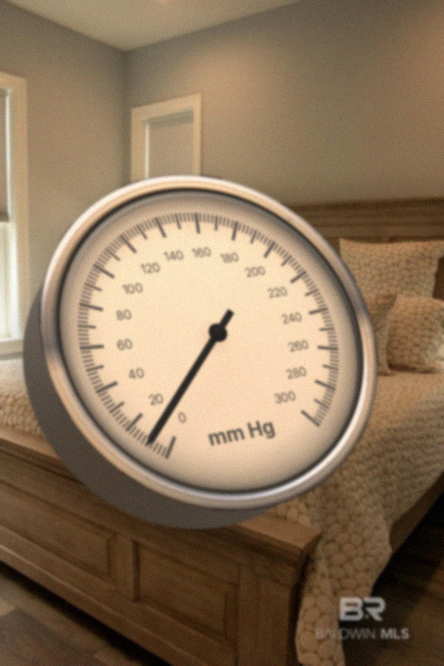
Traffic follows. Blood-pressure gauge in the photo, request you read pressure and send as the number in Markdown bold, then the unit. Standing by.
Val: **10** mmHg
